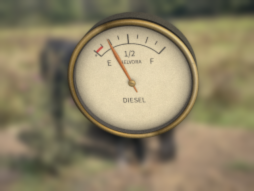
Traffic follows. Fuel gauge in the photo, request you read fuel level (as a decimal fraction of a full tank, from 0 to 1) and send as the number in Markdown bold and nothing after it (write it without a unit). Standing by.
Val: **0.25**
